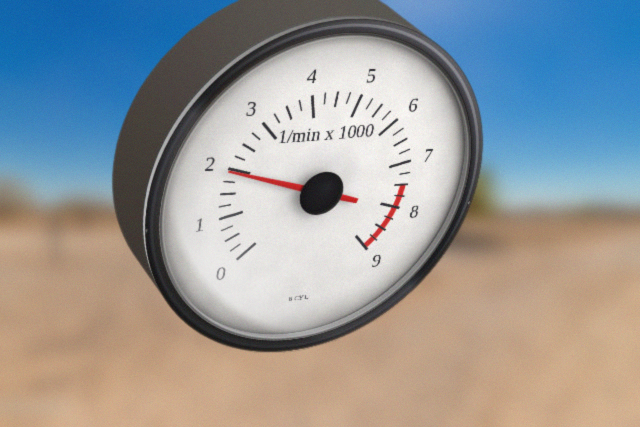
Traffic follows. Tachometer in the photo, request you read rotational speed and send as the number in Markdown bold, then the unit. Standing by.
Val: **2000** rpm
